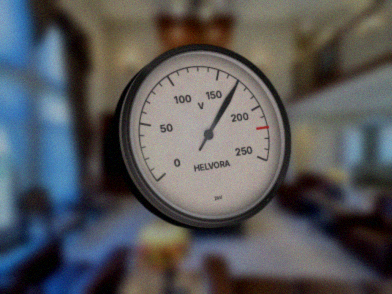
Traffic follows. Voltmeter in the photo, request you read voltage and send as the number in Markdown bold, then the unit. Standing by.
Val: **170** V
